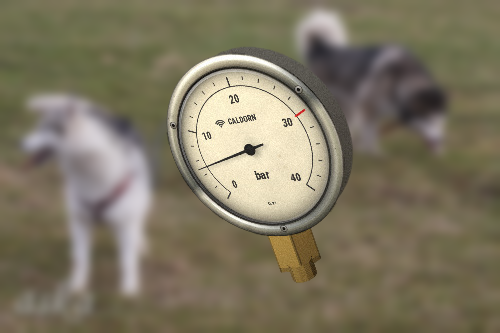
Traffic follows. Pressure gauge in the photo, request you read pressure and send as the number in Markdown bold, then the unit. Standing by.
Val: **5** bar
